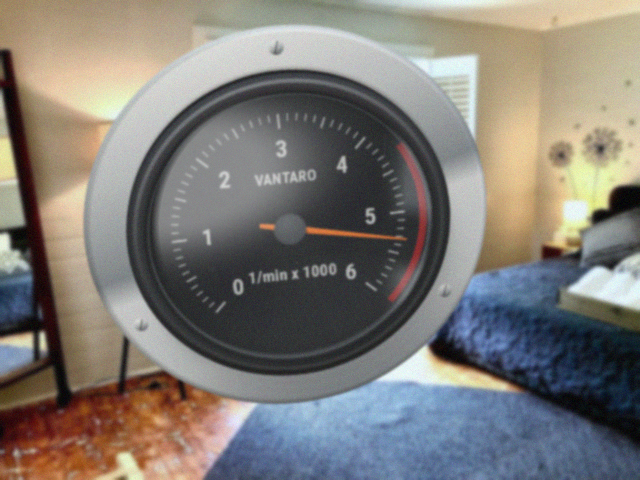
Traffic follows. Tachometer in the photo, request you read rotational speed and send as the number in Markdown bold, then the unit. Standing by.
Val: **5300** rpm
